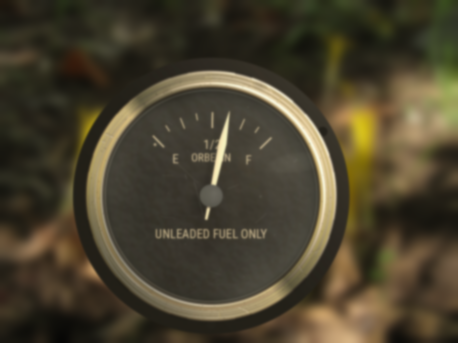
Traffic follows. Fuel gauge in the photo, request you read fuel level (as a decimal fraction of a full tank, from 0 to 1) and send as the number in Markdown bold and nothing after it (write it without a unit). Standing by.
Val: **0.625**
